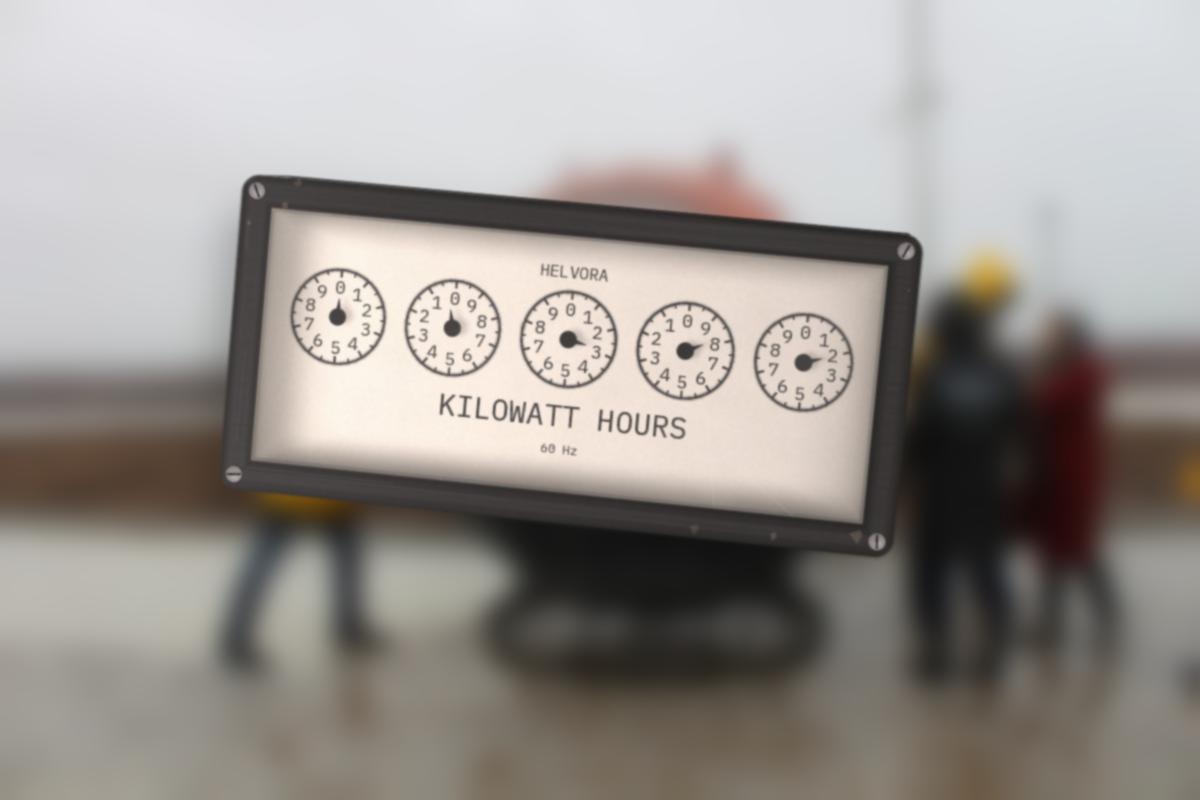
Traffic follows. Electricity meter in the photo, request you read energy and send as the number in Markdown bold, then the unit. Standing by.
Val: **282** kWh
